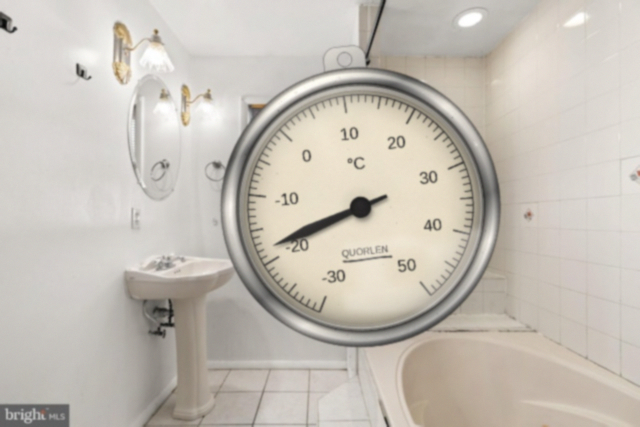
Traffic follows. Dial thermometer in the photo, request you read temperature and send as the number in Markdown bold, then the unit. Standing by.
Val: **-18** °C
